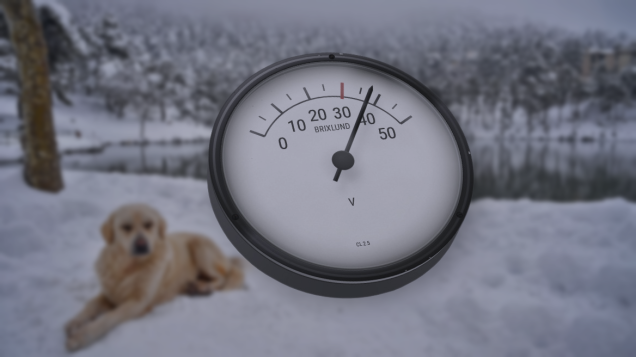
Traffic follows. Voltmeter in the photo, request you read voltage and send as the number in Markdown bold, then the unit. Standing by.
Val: **37.5** V
